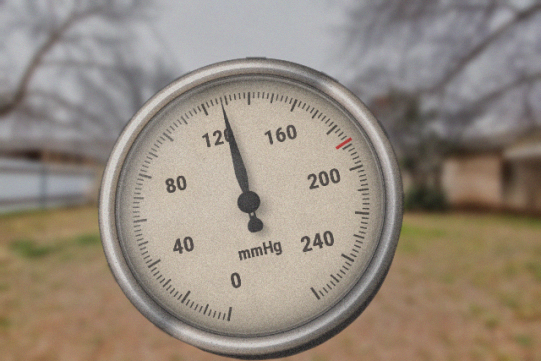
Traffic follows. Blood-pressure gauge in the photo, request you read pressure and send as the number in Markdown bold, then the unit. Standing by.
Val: **128** mmHg
